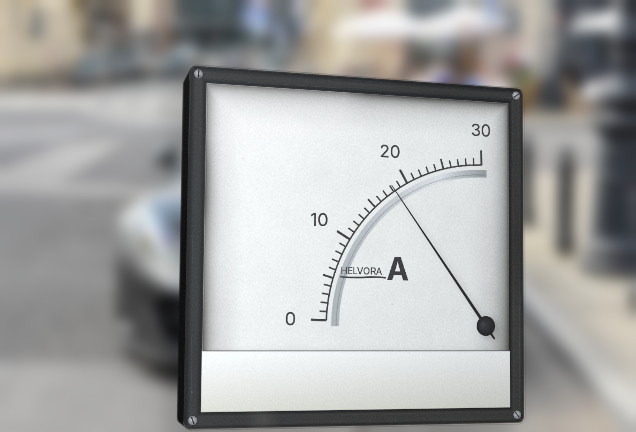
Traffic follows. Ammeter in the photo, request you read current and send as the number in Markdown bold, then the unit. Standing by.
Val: **18** A
